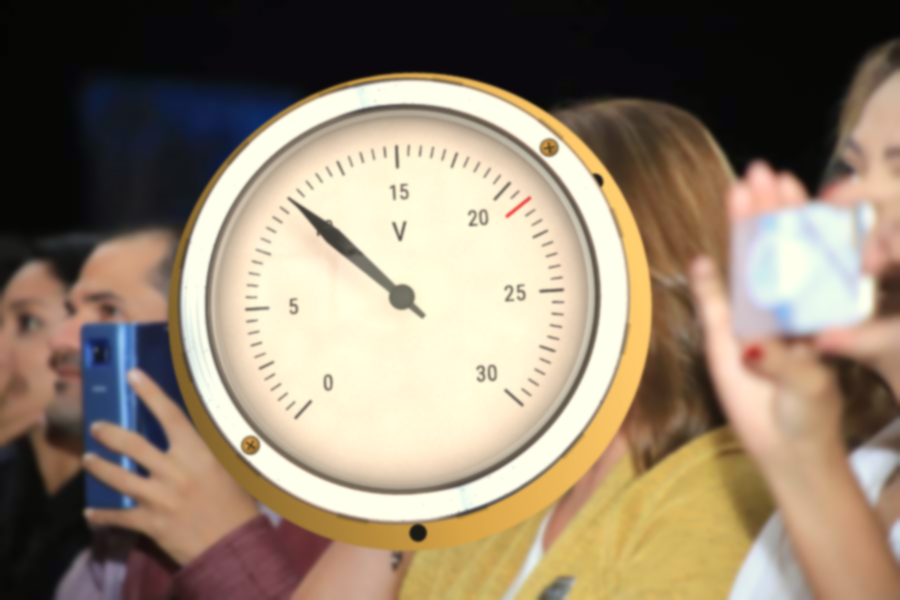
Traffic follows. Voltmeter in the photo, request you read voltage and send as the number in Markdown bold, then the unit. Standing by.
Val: **10** V
